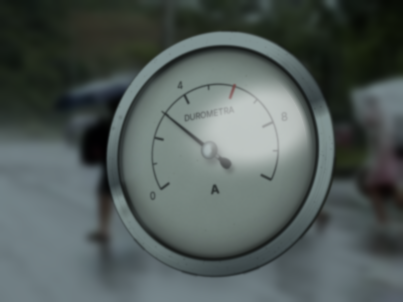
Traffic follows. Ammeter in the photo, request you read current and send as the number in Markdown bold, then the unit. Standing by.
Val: **3** A
